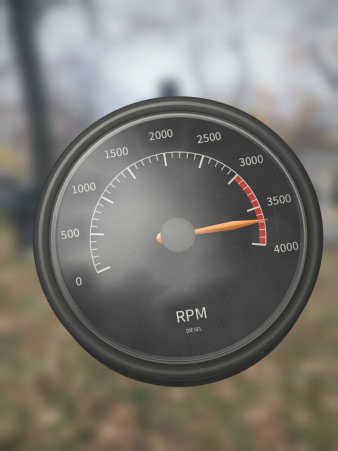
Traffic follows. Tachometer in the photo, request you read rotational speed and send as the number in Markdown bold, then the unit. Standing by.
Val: **3700** rpm
